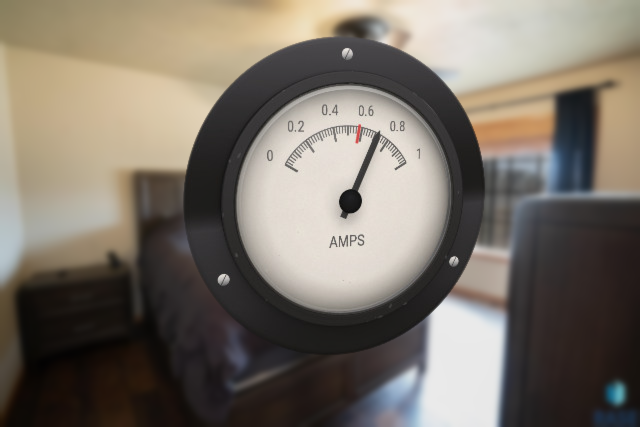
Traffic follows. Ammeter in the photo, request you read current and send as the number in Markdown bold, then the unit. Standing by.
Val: **0.7** A
